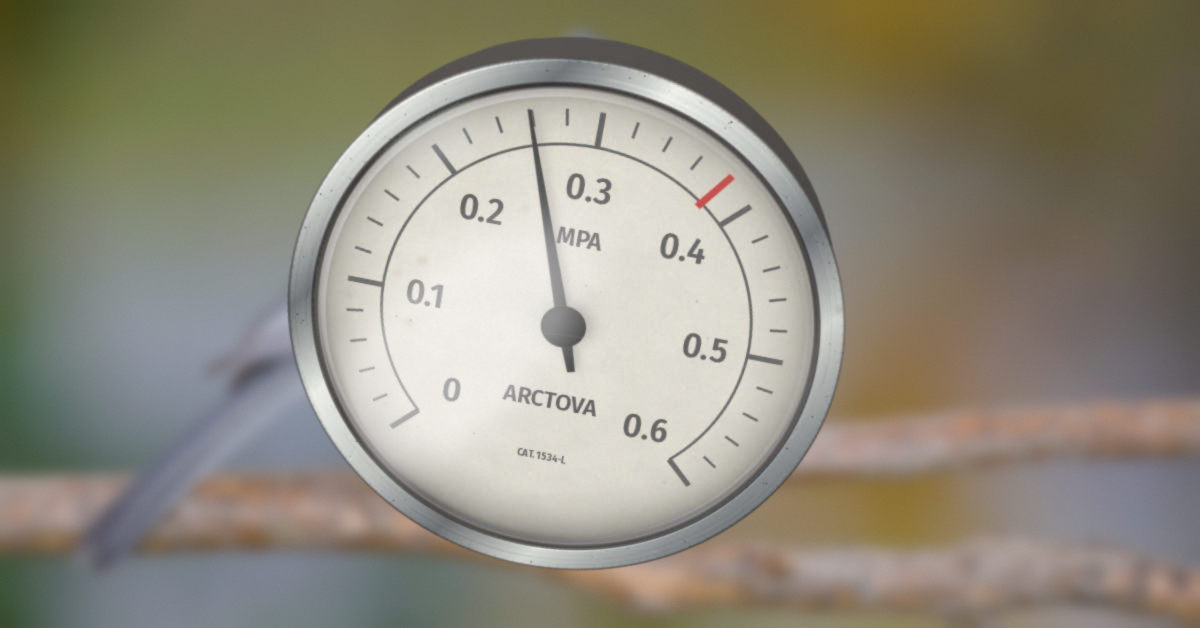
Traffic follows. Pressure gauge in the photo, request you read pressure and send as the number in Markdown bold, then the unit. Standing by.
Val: **0.26** MPa
